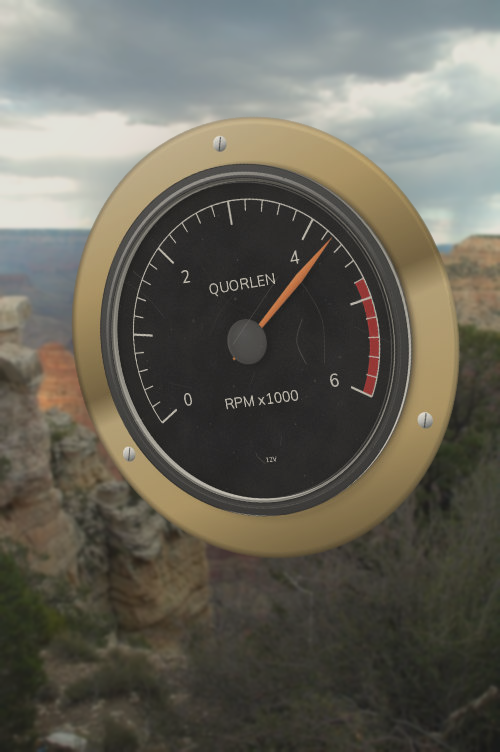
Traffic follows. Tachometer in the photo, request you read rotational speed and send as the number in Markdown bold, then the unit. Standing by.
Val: **4300** rpm
